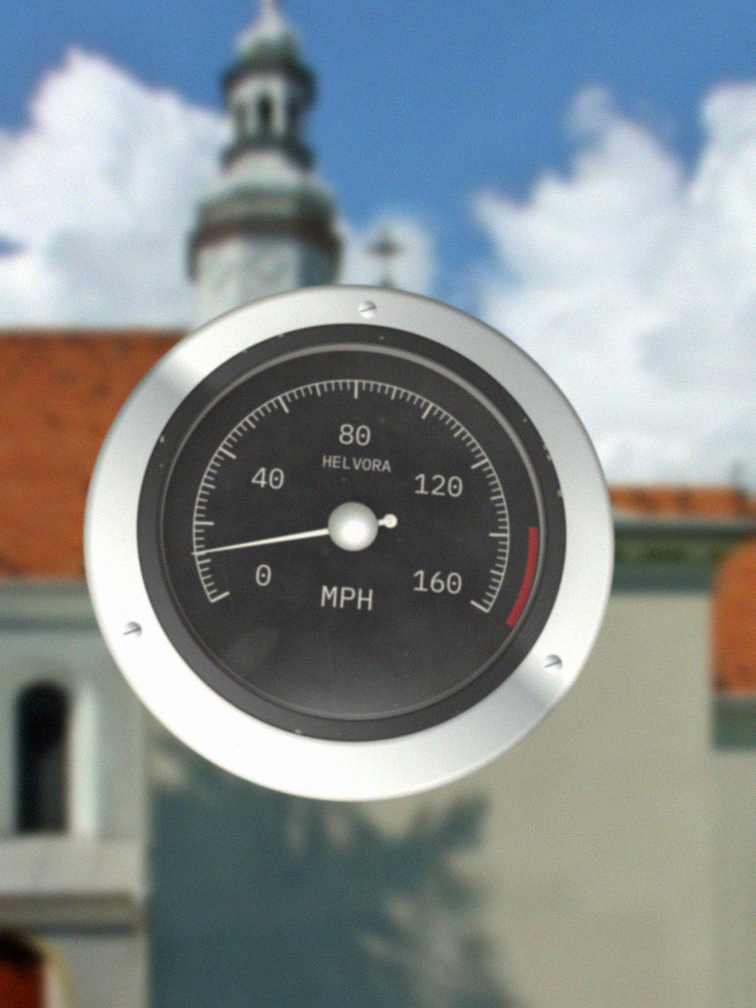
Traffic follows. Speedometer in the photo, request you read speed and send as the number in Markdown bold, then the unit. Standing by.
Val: **12** mph
